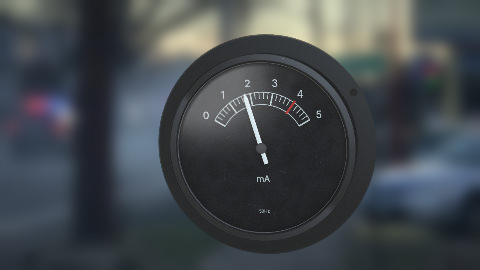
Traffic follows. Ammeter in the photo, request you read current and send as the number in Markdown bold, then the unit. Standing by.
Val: **1.8** mA
